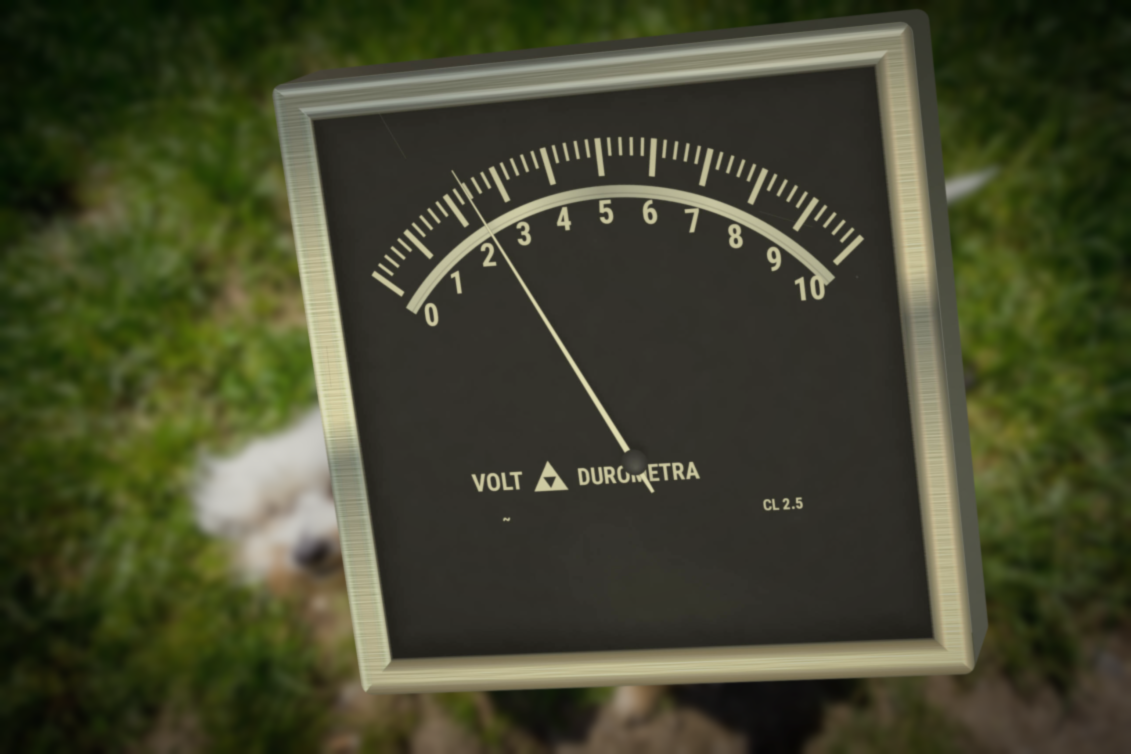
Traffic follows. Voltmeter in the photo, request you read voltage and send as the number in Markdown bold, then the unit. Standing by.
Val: **2.4** V
